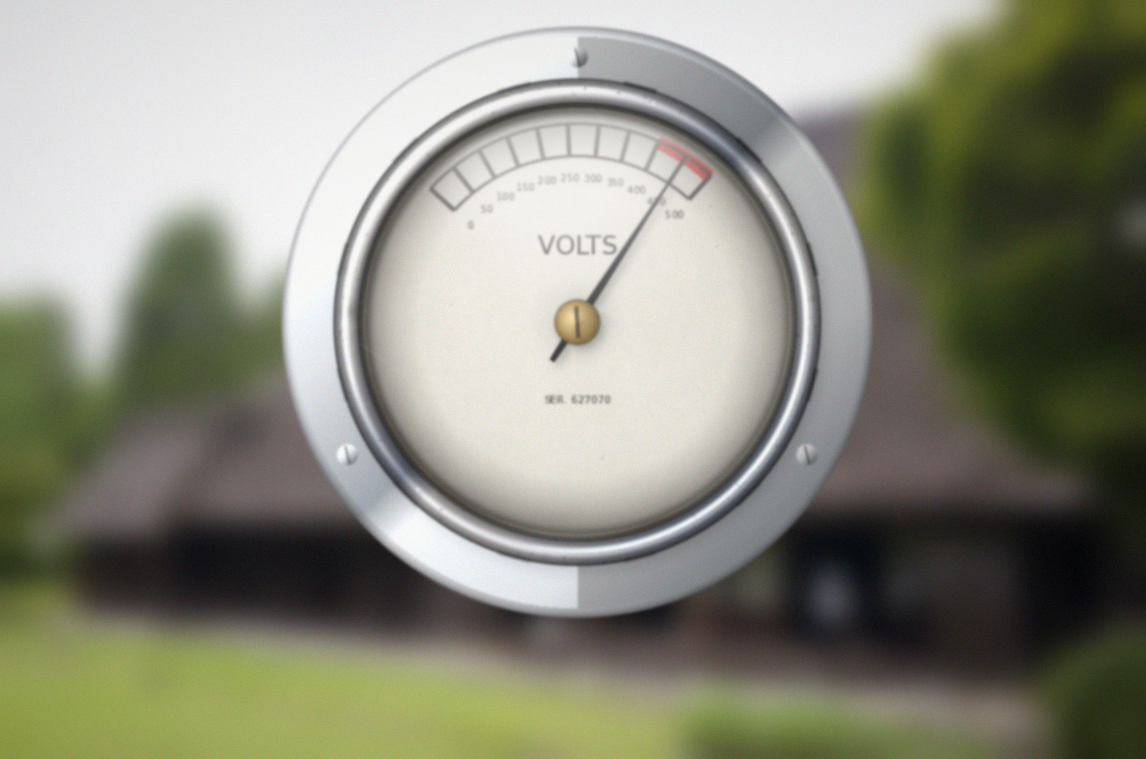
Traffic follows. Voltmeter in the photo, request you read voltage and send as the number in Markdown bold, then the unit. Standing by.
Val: **450** V
